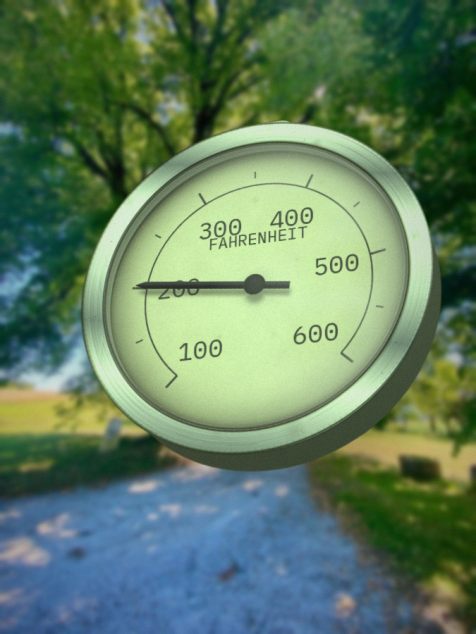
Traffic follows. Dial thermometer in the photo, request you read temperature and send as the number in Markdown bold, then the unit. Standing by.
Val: **200** °F
